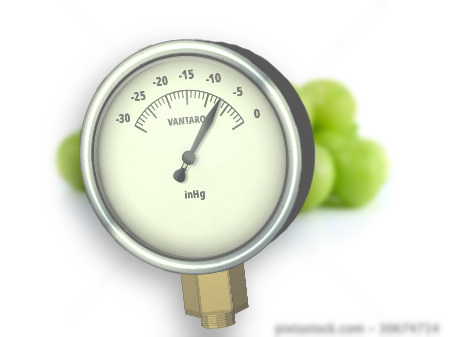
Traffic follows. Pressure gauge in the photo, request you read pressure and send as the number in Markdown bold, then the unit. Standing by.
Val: **-7** inHg
